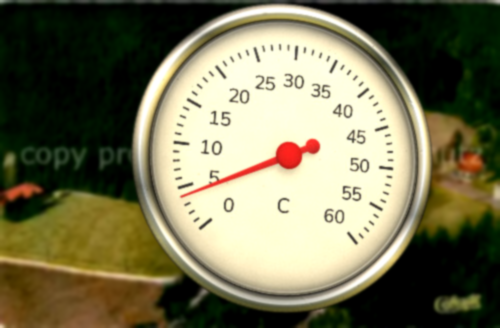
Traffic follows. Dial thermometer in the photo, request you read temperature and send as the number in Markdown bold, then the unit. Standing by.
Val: **4** °C
